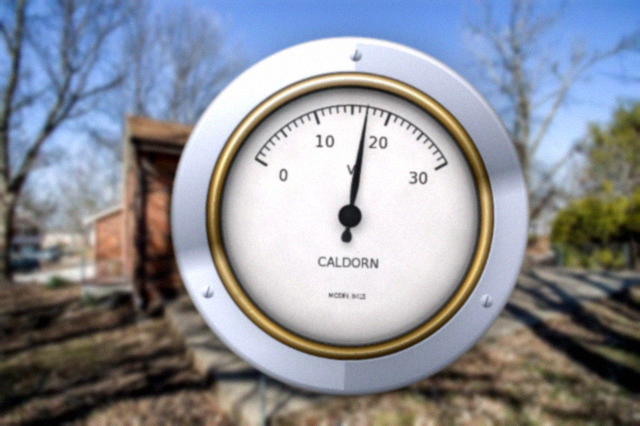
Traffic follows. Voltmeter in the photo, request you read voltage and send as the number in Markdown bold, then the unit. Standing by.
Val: **17** V
